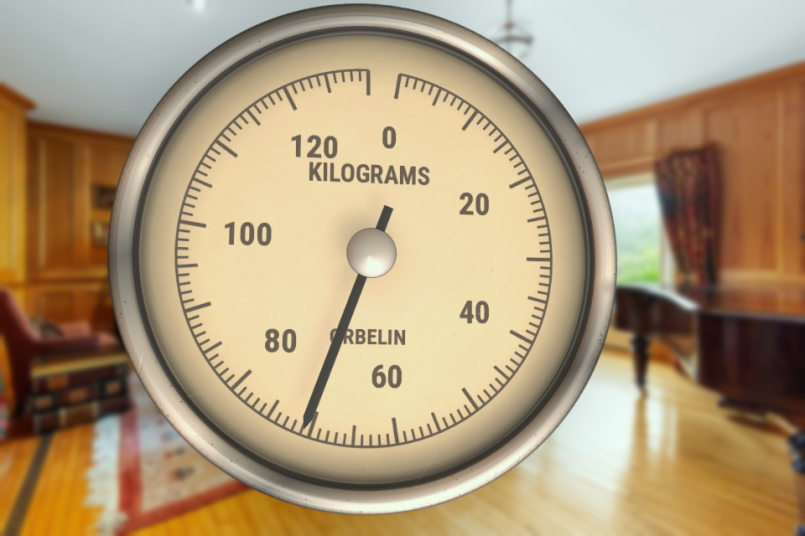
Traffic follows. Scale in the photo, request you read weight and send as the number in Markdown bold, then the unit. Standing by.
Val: **71** kg
